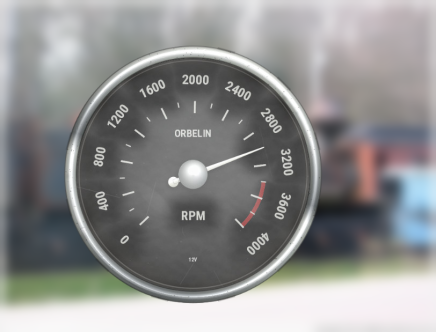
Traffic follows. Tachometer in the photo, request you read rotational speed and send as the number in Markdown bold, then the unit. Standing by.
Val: **3000** rpm
